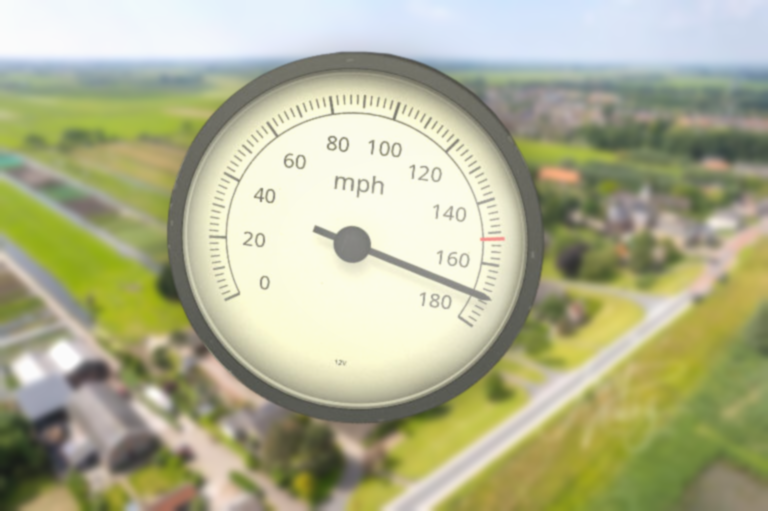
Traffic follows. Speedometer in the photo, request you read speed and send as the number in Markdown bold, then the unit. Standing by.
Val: **170** mph
